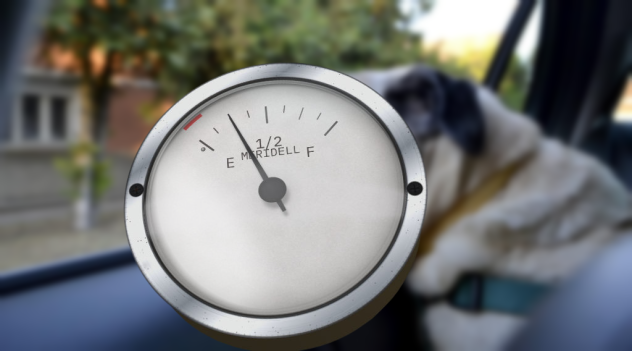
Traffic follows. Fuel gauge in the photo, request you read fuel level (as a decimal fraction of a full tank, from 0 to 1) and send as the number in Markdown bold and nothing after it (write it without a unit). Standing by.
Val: **0.25**
